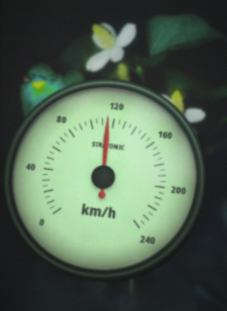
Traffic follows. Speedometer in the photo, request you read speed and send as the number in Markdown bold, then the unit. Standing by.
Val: **115** km/h
